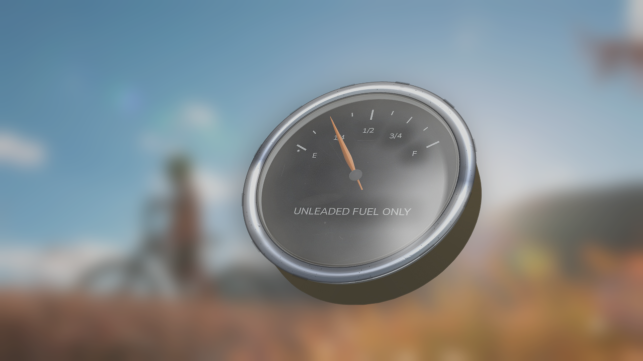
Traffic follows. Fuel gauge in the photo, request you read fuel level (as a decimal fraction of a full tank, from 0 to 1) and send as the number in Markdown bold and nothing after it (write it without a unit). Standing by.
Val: **0.25**
